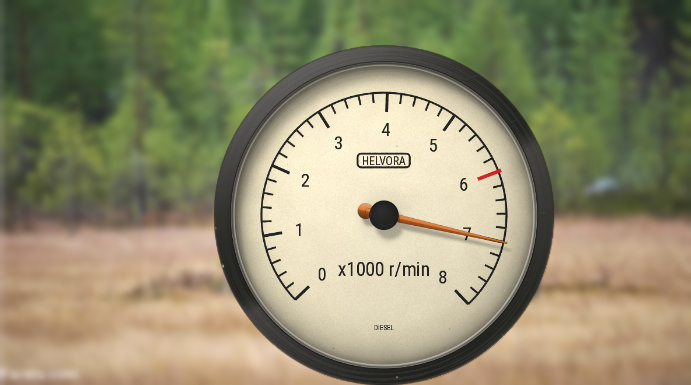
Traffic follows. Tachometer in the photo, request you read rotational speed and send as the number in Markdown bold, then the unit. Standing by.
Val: **7000** rpm
